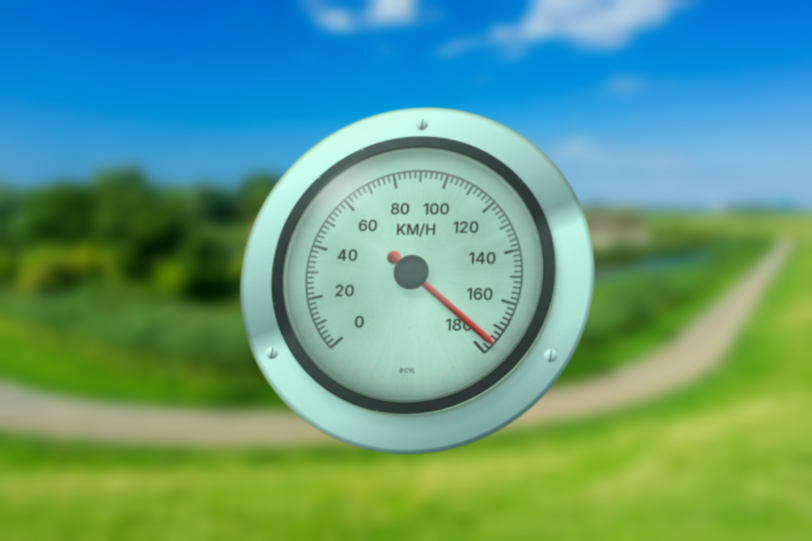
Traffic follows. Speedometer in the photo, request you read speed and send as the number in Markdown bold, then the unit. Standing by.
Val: **176** km/h
